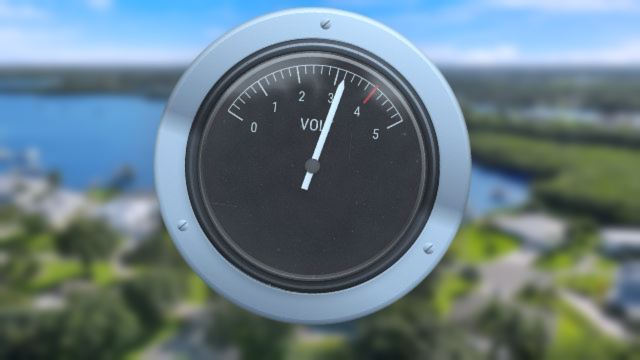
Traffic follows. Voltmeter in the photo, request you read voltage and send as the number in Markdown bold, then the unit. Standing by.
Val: **3.2** V
